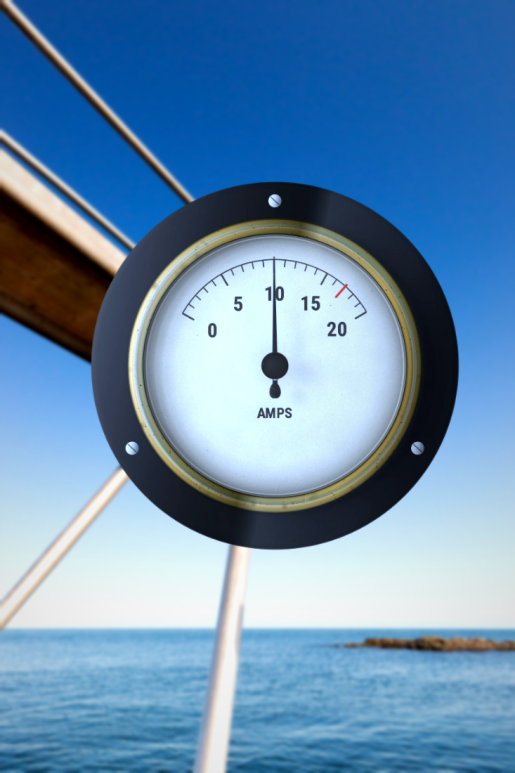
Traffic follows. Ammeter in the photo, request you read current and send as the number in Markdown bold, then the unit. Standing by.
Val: **10** A
